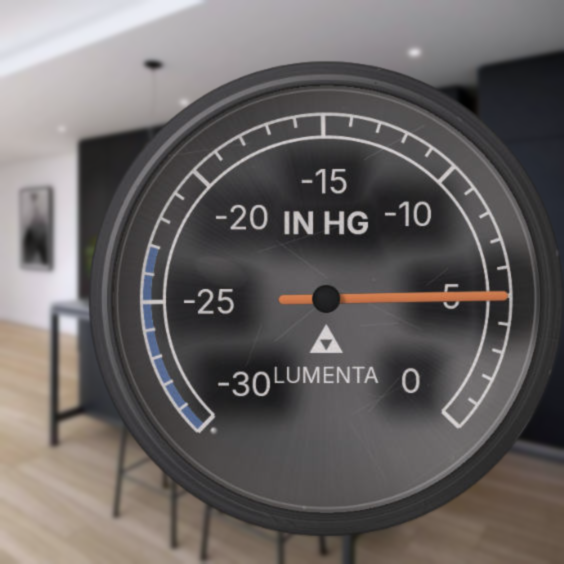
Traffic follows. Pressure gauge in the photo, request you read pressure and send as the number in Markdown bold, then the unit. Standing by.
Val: **-5** inHg
